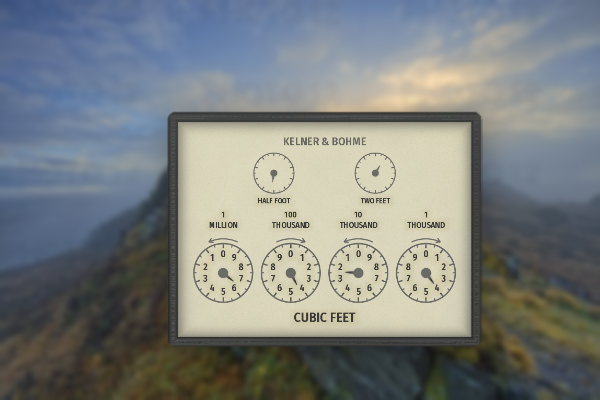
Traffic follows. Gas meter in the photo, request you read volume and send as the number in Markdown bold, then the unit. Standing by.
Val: **642400** ft³
